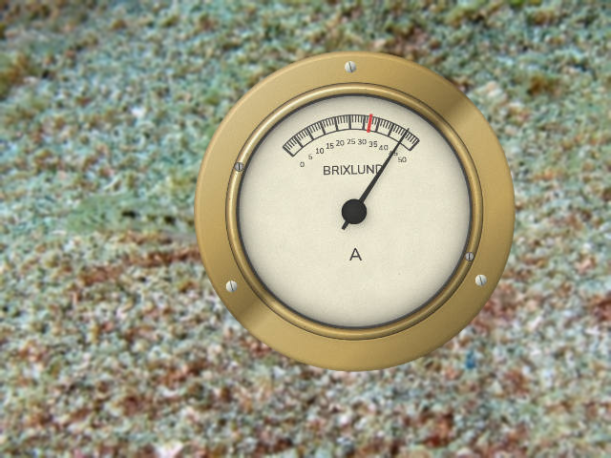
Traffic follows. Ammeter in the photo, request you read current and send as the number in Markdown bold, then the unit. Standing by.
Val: **45** A
